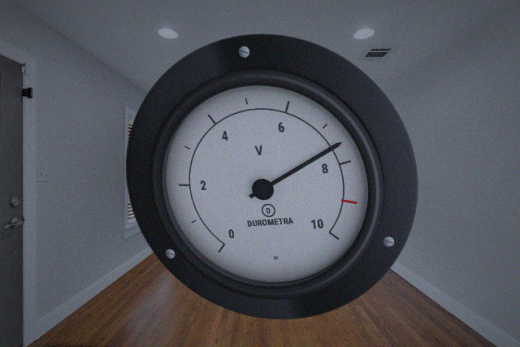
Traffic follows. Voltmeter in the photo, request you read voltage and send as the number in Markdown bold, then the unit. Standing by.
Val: **7.5** V
